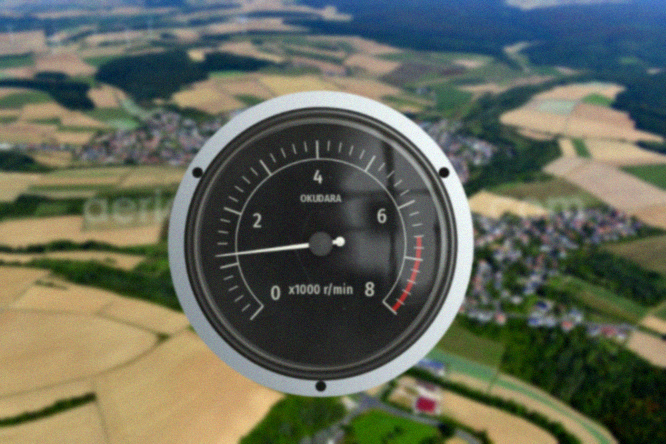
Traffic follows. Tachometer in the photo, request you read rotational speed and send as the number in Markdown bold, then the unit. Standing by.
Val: **1200** rpm
